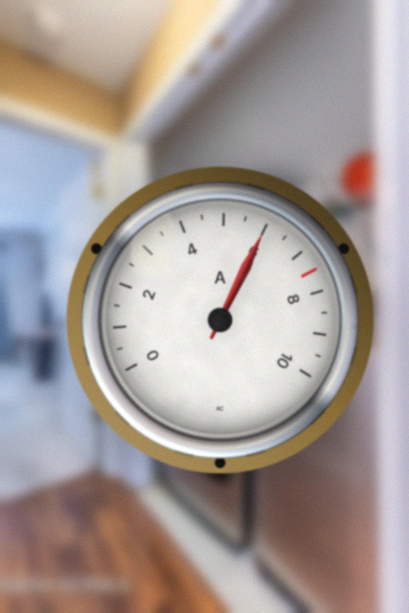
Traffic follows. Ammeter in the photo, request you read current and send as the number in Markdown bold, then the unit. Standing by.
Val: **6** A
